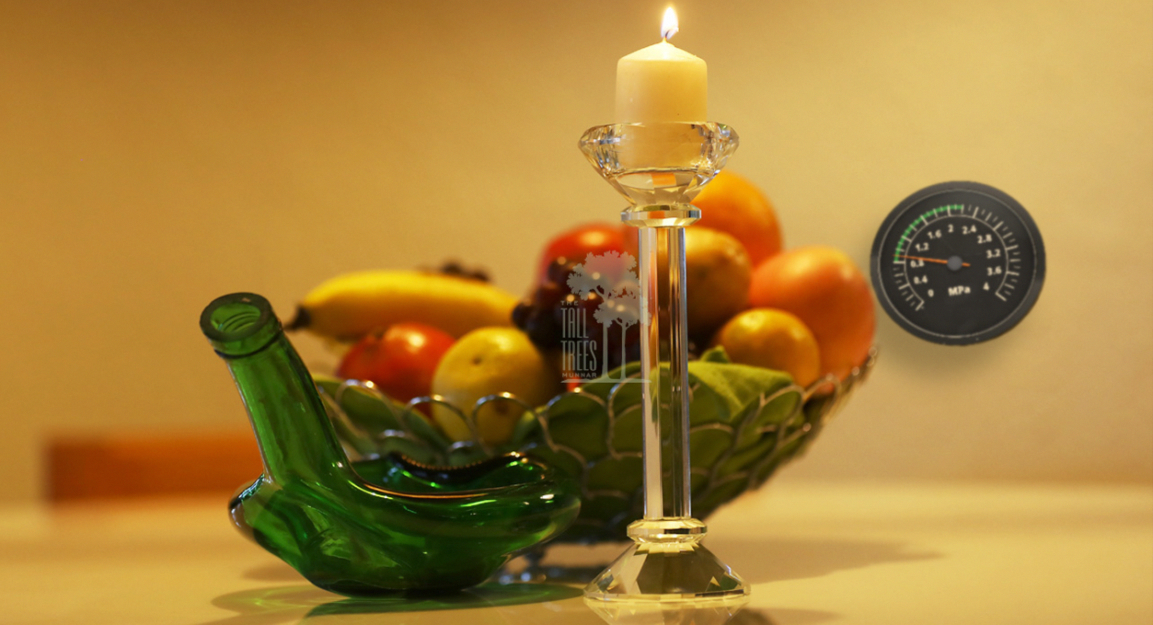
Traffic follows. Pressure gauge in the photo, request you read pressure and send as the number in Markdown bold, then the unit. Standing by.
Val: **0.9** MPa
